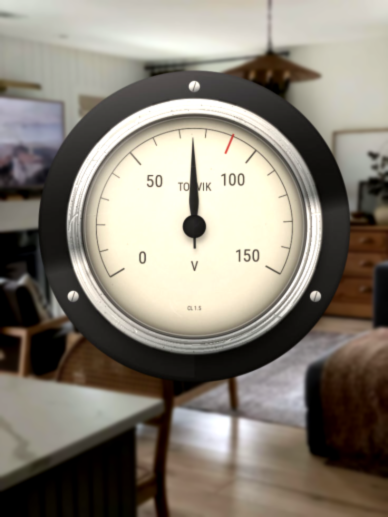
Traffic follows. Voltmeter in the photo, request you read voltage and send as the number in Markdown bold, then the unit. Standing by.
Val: **75** V
